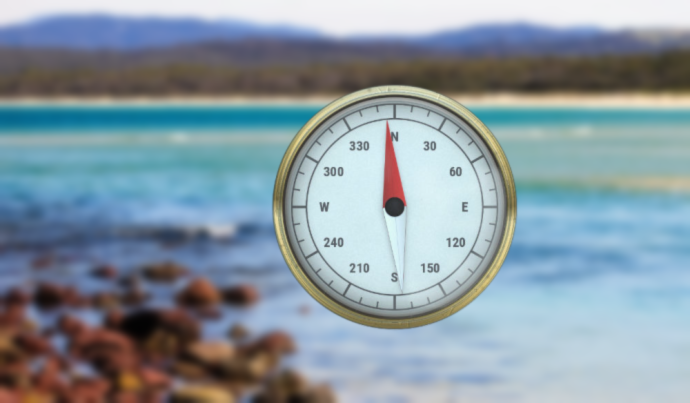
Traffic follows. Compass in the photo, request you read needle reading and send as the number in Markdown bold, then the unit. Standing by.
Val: **355** °
